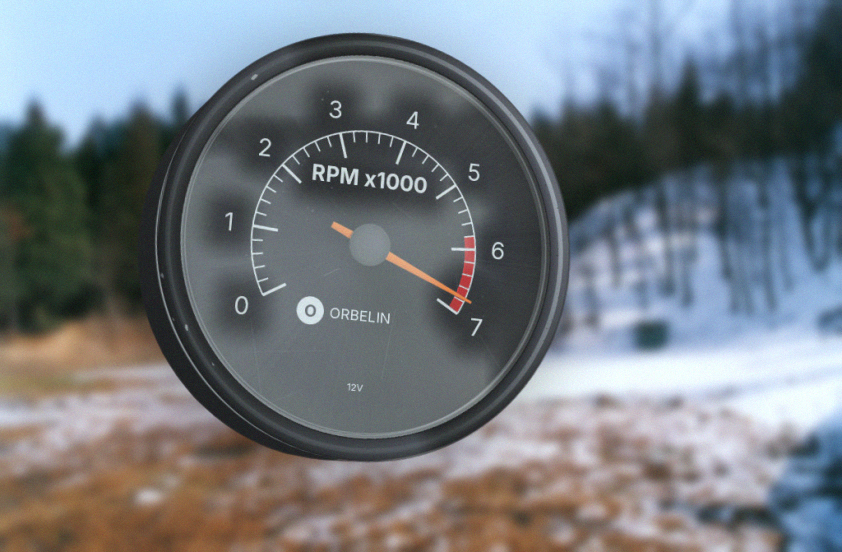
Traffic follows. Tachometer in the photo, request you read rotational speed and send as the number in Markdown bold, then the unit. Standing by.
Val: **6800** rpm
